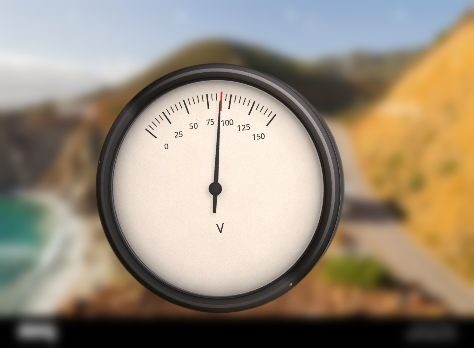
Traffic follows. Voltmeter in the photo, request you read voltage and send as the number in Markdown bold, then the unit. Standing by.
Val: **90** V
